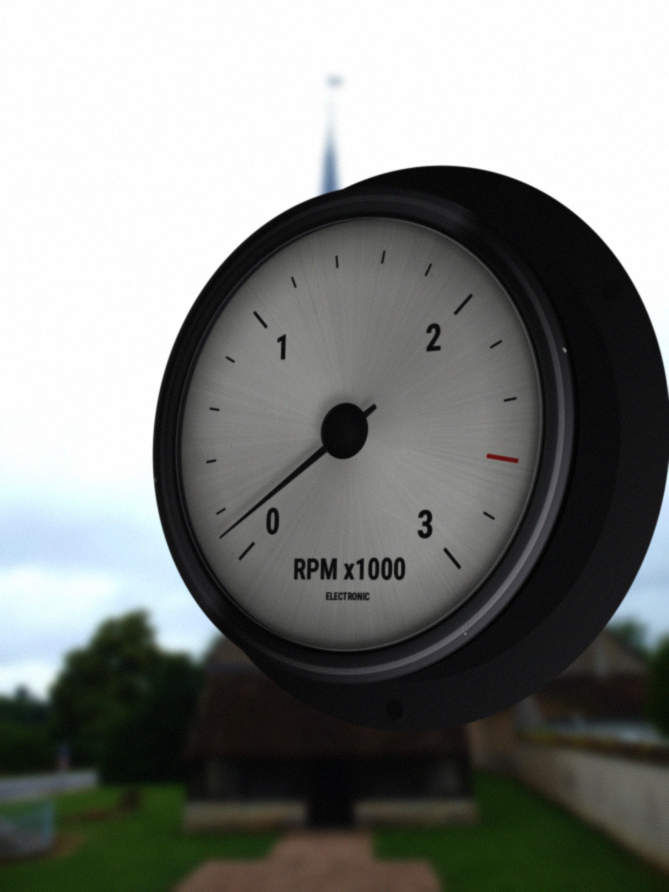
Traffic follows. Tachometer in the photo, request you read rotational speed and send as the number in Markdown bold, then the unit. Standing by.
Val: **100** rpm
